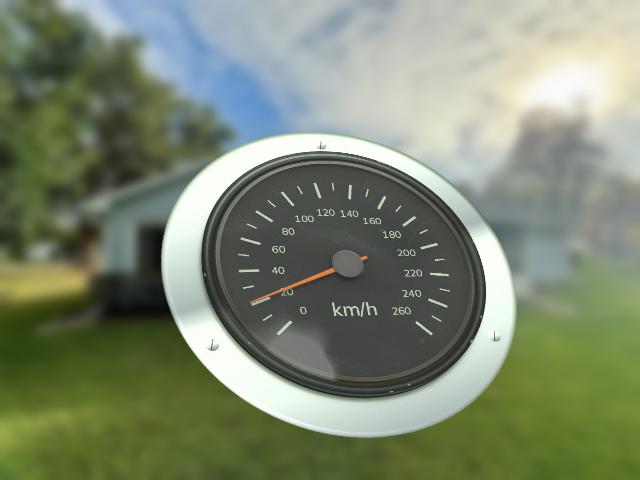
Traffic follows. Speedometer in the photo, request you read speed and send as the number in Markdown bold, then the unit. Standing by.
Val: **20** km/h
